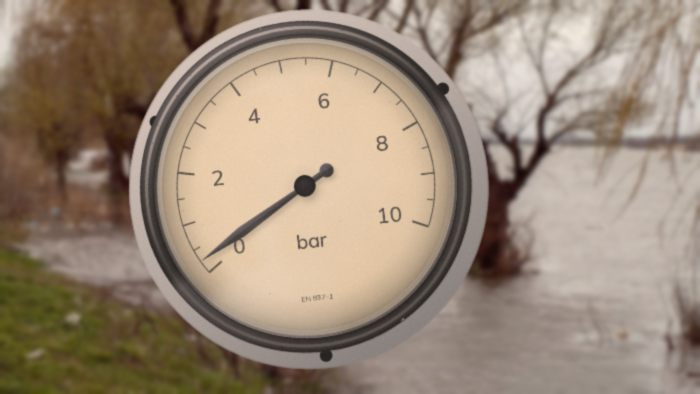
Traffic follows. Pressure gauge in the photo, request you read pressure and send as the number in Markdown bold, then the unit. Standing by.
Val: **0.25** bar
